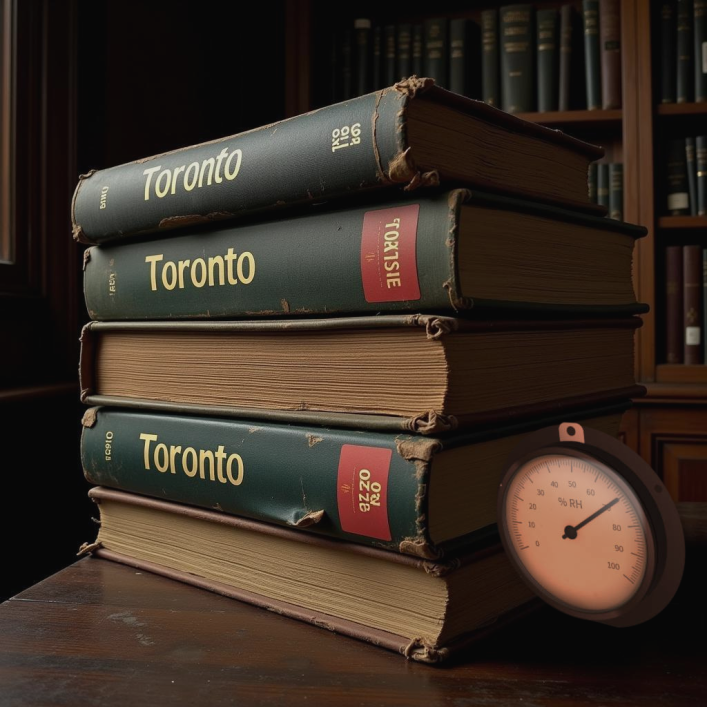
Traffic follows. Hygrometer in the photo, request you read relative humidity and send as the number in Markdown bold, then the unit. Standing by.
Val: **70** %
